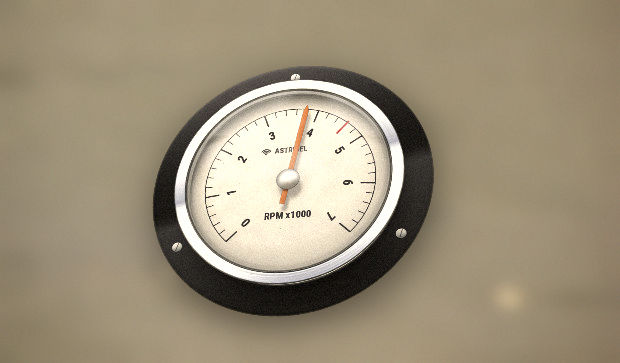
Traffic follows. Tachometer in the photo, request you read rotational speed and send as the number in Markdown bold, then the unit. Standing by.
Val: **3800** rpm
